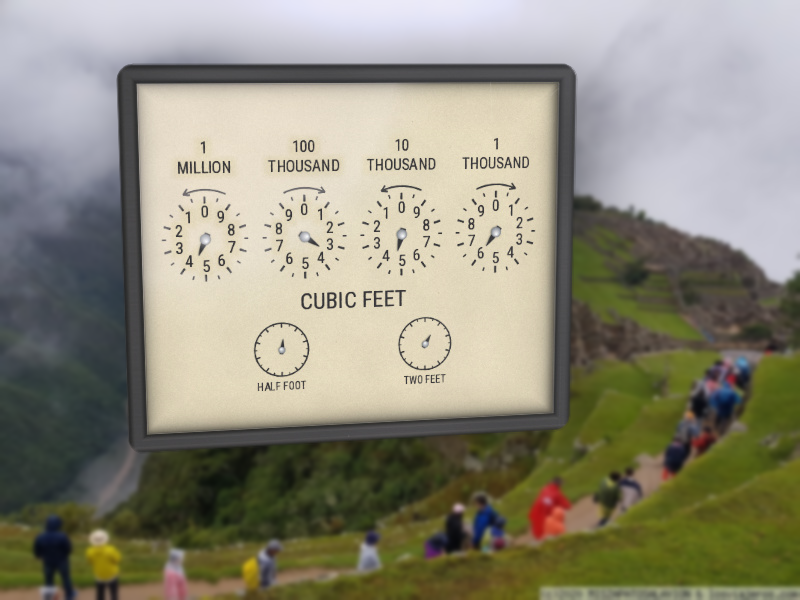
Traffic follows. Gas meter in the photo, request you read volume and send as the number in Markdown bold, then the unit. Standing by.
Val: **434600** ft³
